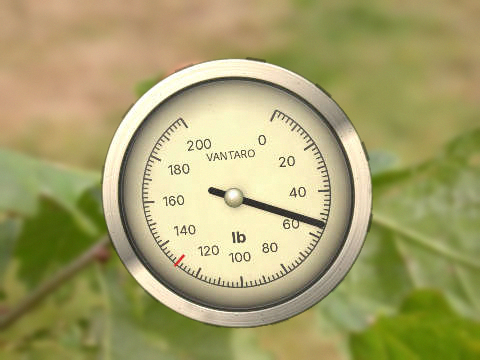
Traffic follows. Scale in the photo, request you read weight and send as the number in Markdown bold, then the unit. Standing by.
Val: **54** lb
